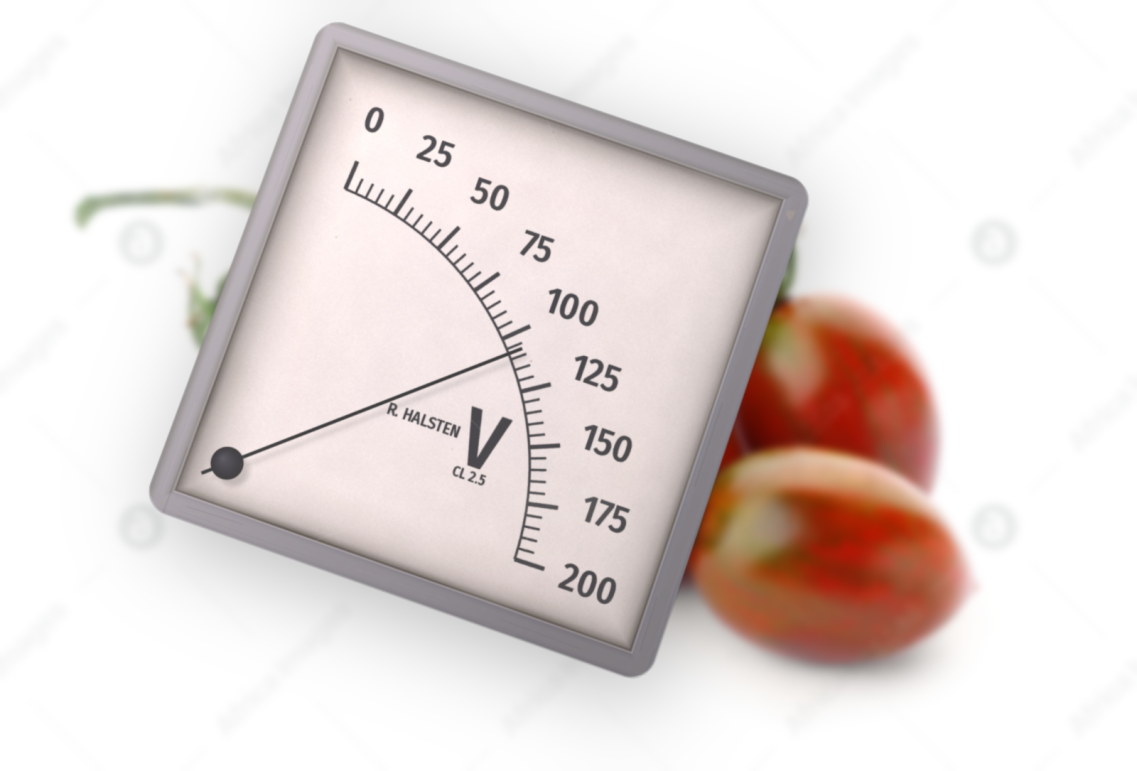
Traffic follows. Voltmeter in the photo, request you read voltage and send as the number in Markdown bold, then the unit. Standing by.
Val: **107.5** V
